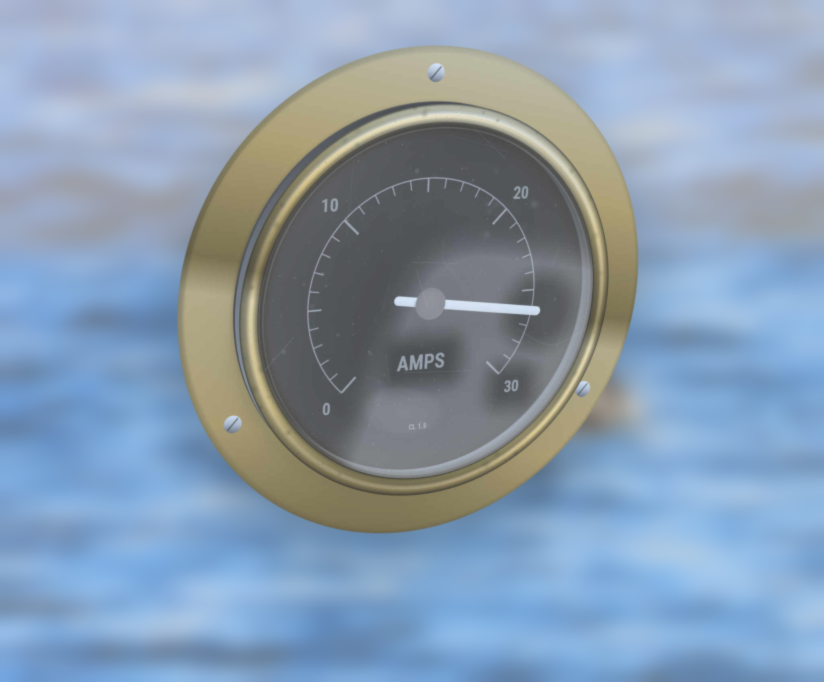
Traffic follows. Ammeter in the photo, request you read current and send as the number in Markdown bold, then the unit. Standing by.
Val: **26** A
